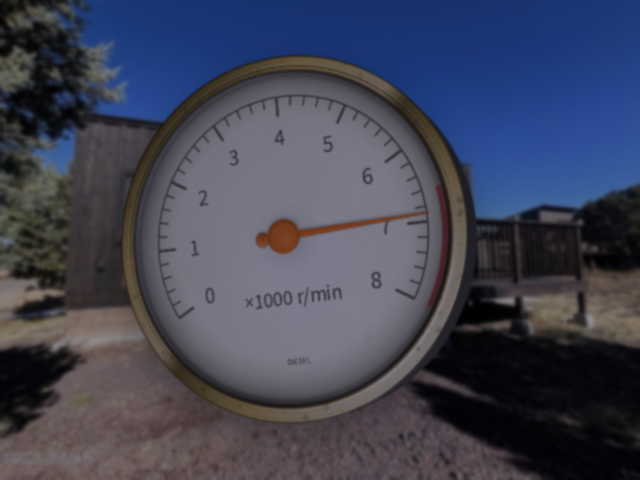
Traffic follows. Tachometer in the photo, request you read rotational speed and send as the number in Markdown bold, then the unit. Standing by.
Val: **6900** rpm
